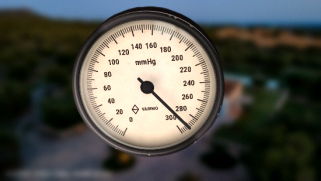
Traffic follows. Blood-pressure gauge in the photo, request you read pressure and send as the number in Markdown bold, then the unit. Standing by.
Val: **290** mmHg
